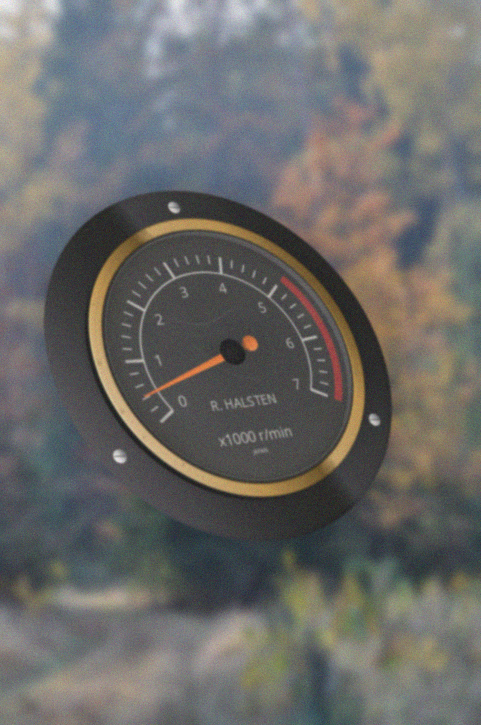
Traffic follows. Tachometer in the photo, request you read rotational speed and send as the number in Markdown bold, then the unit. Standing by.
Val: **400** rpm
